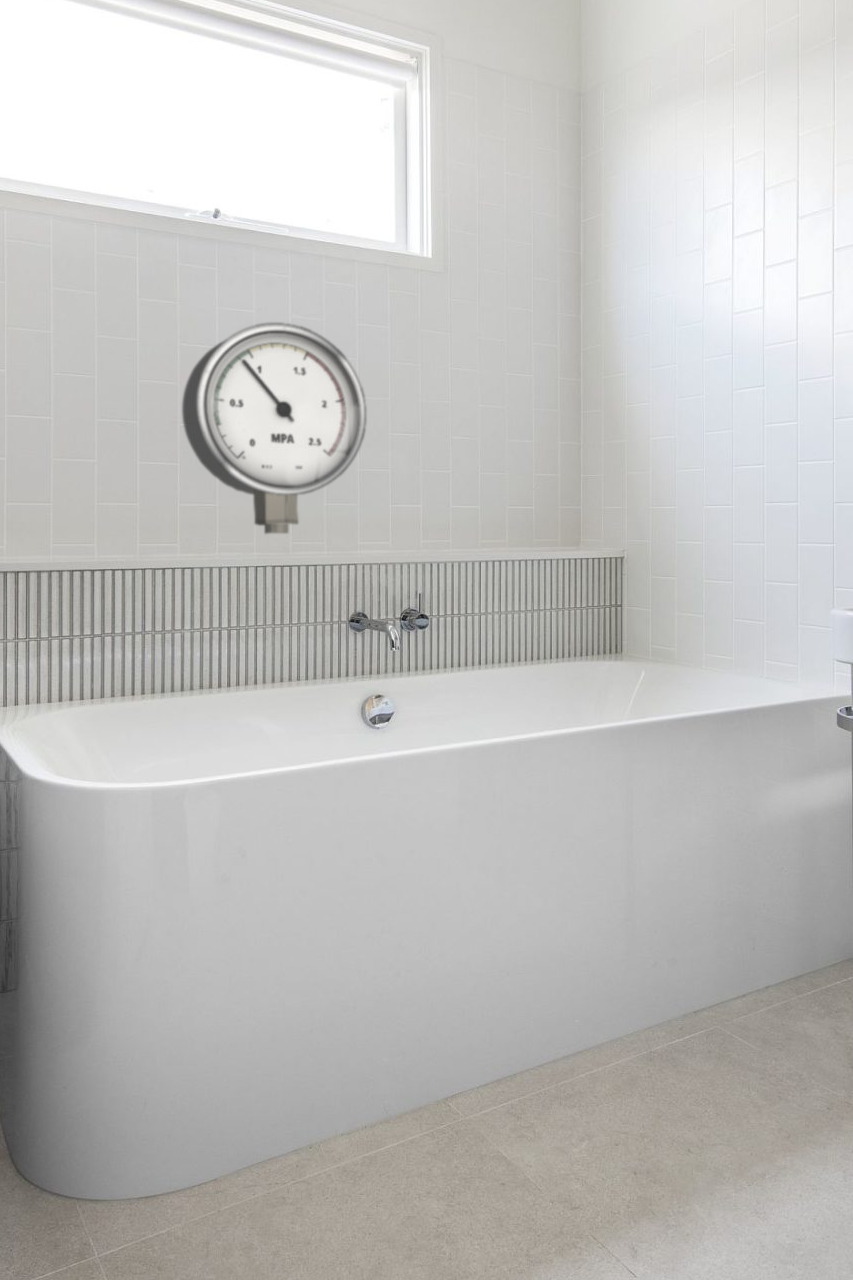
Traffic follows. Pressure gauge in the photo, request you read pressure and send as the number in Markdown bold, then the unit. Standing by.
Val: **0.9** MPa
